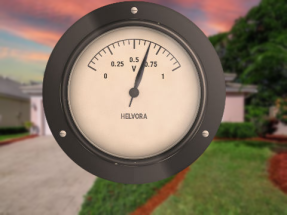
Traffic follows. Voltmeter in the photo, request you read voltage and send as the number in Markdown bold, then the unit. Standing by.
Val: **0.65** V
